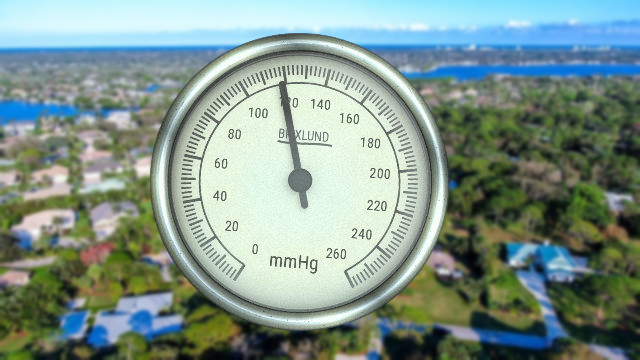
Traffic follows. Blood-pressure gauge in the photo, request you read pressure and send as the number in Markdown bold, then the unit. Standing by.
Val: **118** mmHg
